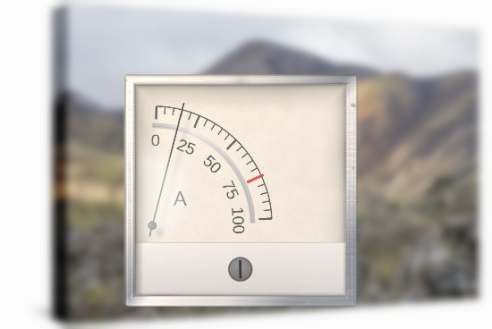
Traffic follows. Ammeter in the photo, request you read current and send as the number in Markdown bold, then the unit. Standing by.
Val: **15** A
